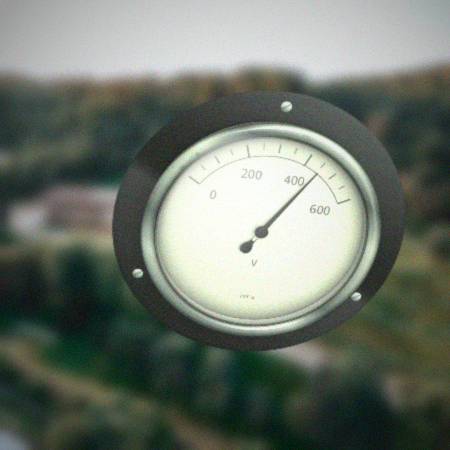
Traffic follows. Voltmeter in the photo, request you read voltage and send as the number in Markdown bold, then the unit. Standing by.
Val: **450** V
